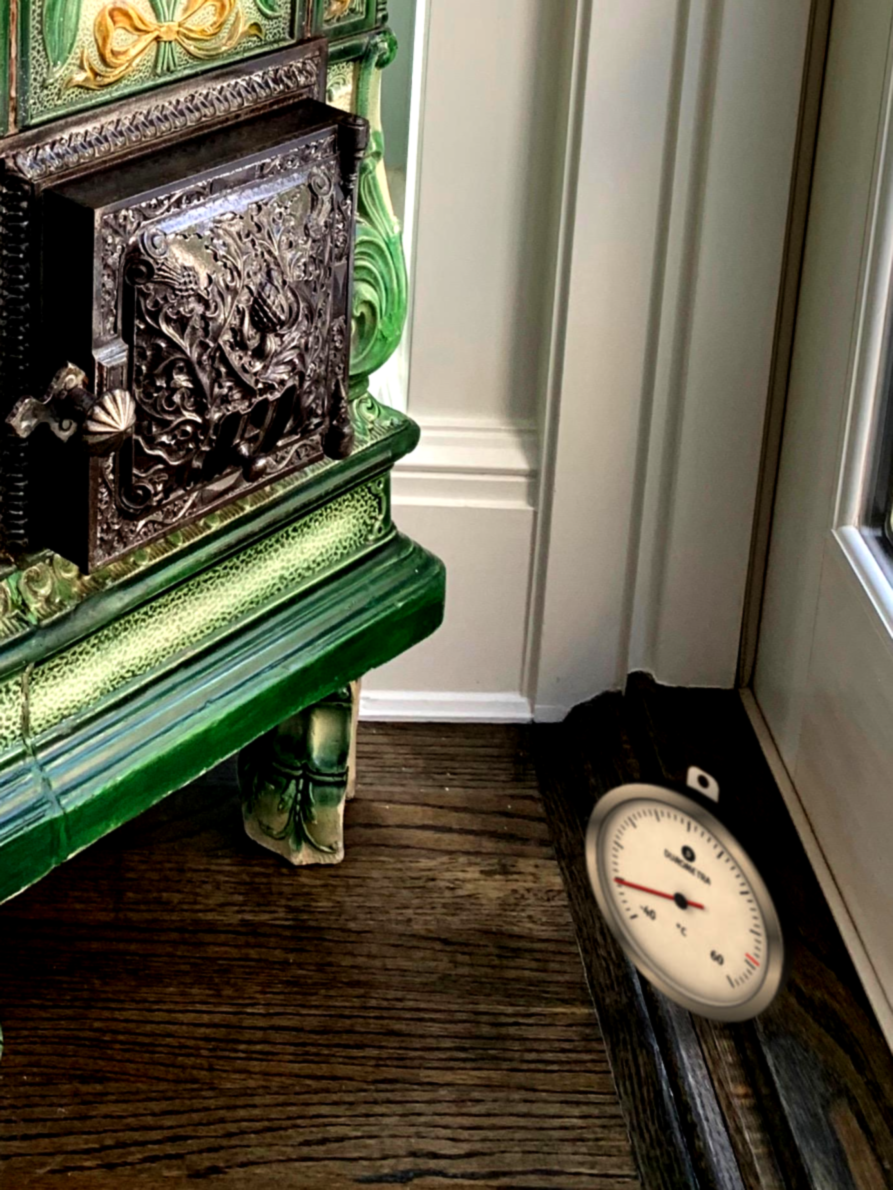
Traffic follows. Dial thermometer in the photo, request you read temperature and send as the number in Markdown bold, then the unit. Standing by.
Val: **-30** °C
